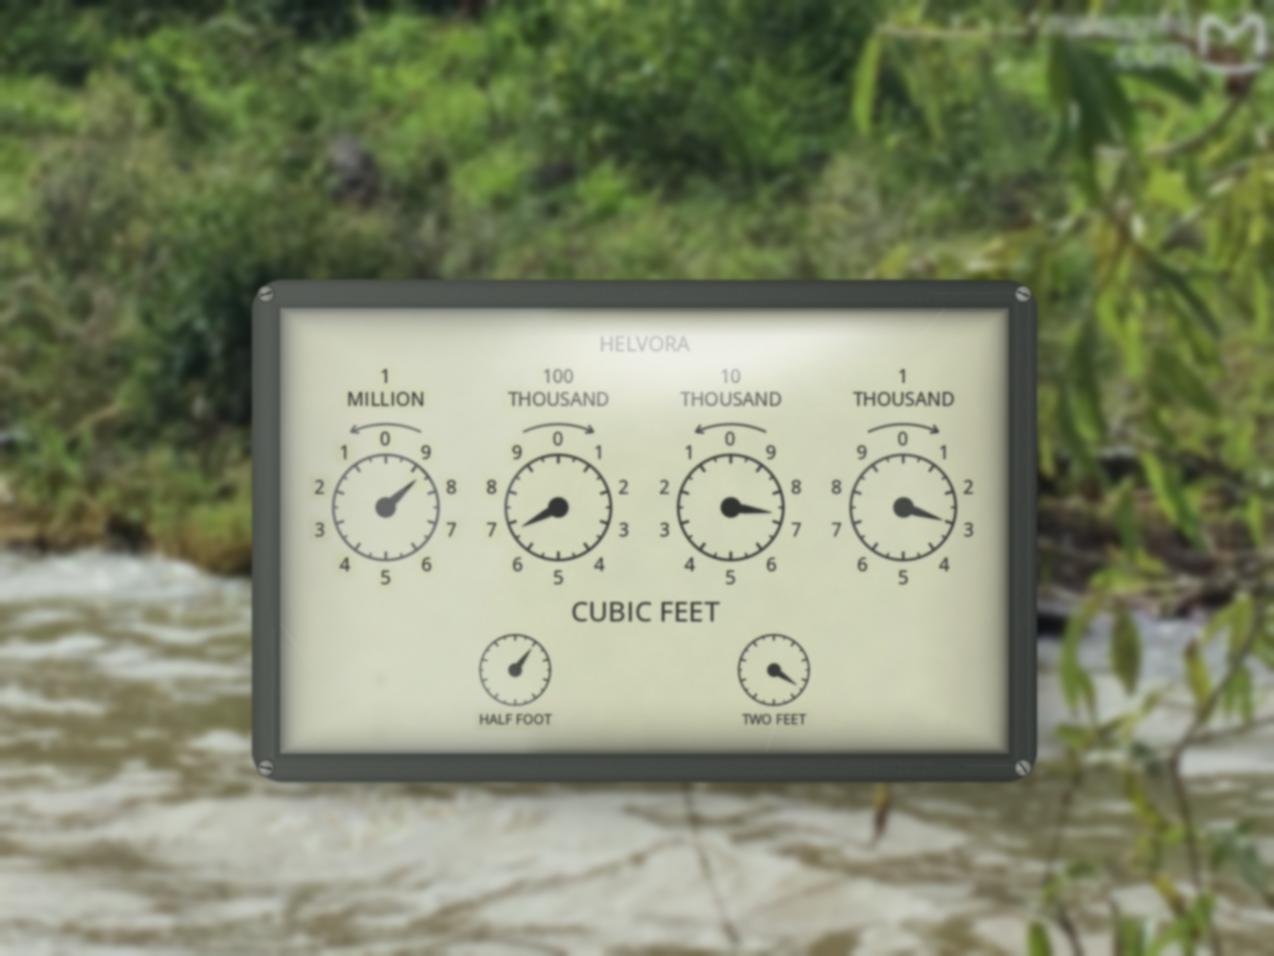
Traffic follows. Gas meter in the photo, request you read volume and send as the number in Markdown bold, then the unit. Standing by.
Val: **867300** ft³
